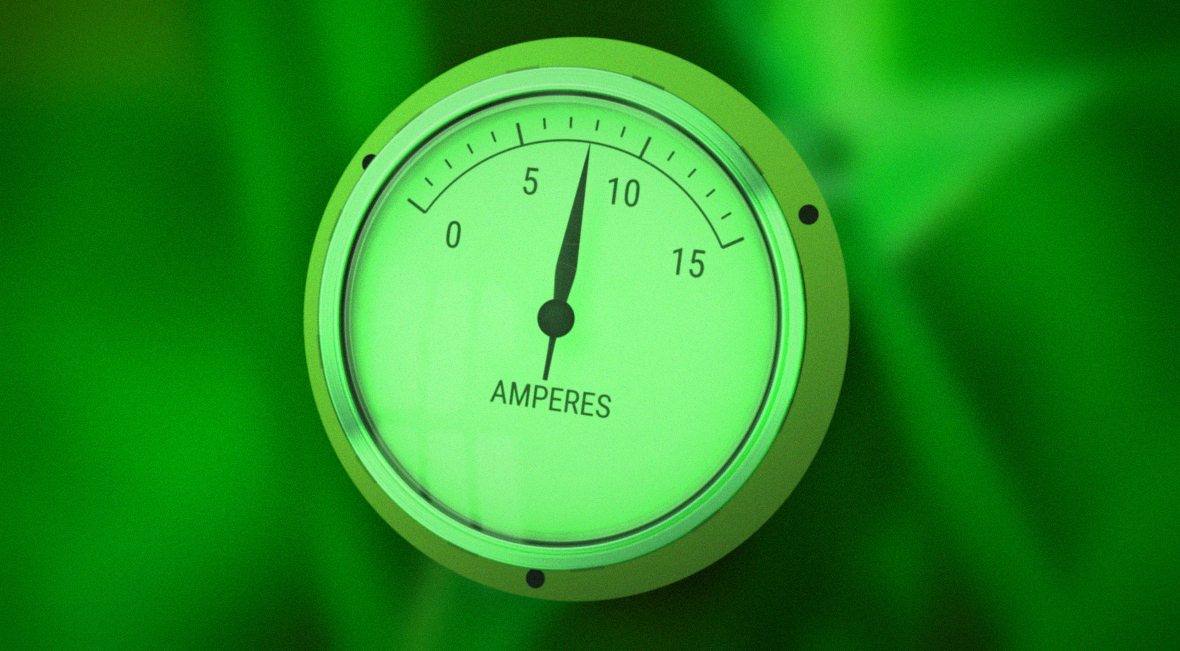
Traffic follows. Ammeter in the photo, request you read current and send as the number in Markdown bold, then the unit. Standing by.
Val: **8** A
